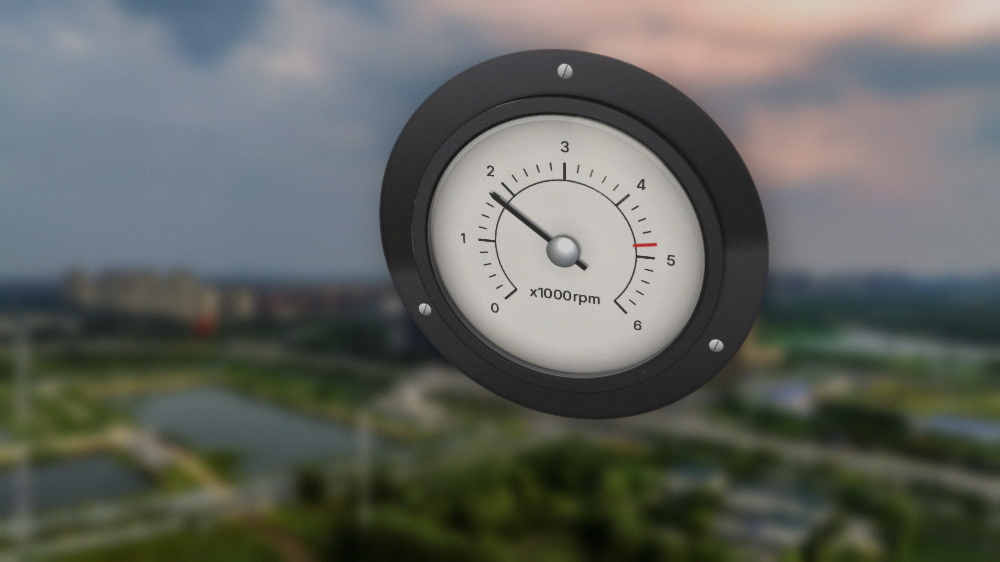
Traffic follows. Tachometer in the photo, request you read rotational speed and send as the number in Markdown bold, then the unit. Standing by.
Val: **1800** rpm
